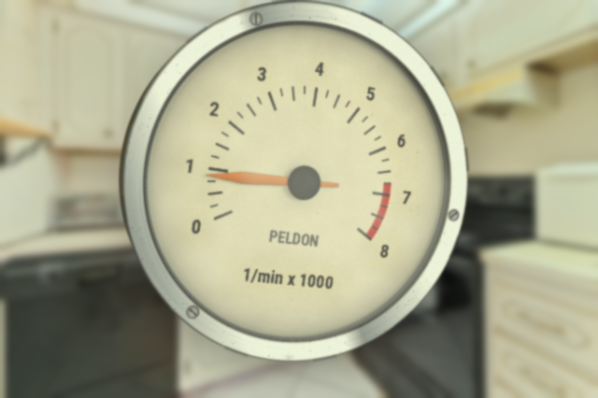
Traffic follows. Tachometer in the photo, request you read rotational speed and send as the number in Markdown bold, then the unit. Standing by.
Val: **875** rpm
